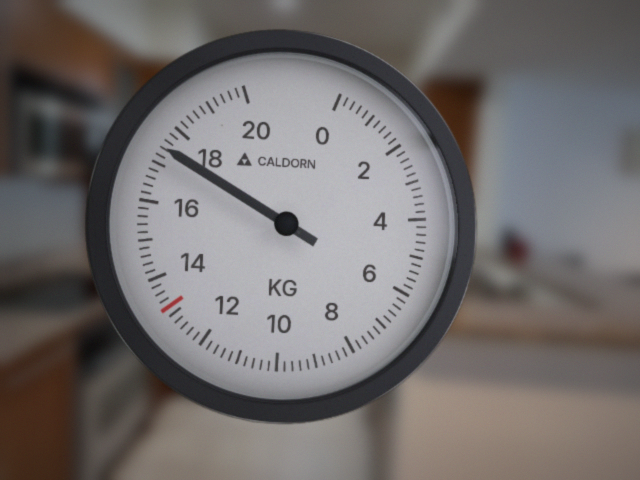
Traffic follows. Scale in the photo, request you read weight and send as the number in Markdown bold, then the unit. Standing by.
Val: **17.4** kg
